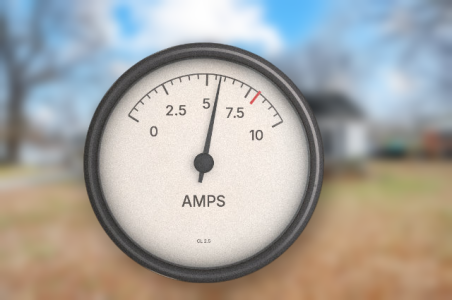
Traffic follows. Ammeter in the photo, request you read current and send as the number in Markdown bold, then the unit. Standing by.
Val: **5.75** A
